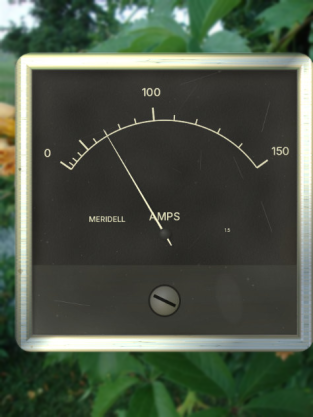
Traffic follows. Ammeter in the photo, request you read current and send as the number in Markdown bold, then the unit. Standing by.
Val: **70** A
